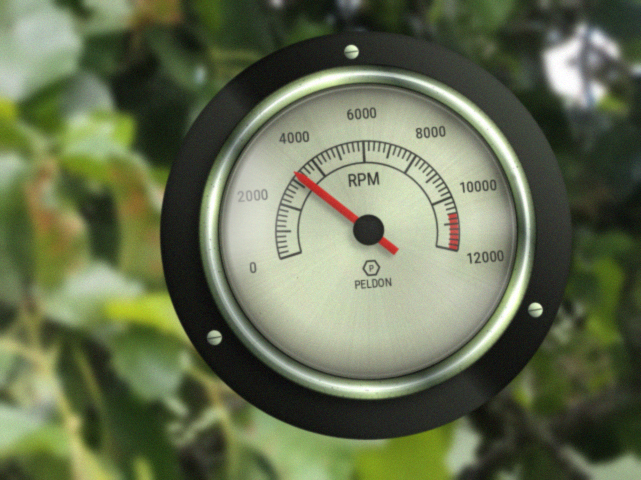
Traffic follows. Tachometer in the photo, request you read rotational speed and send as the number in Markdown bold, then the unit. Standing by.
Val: **3200** rpm
